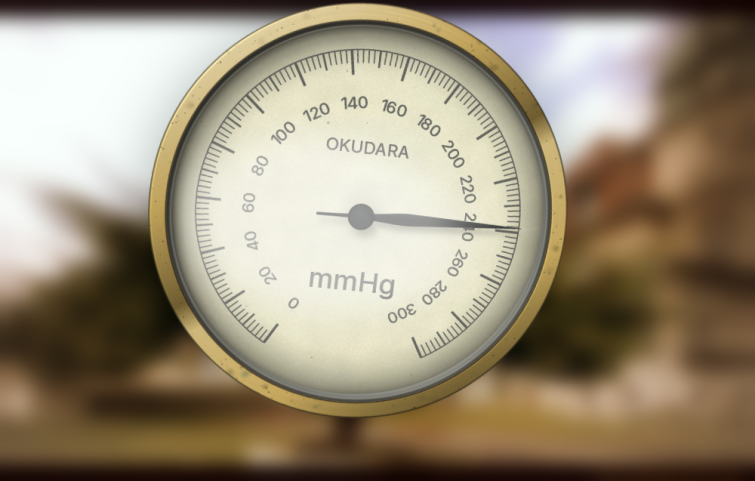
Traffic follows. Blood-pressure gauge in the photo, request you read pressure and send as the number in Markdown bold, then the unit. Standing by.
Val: **238** mmHg
